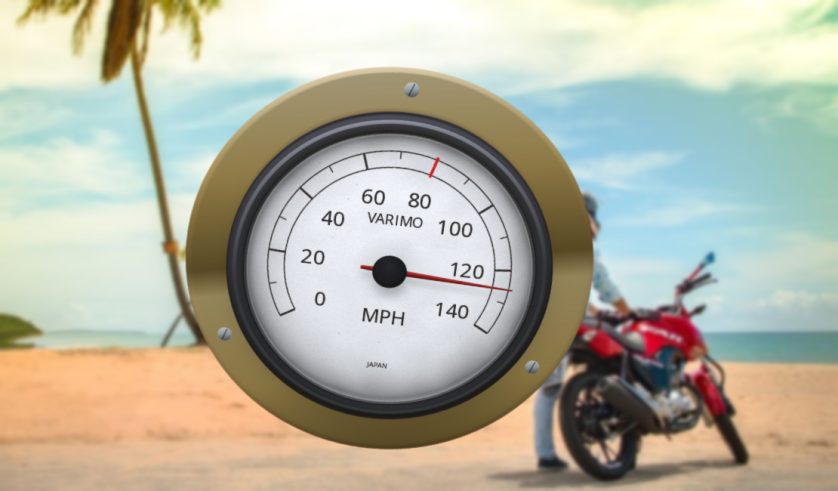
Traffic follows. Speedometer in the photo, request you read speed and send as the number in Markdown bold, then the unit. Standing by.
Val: **125** mph
